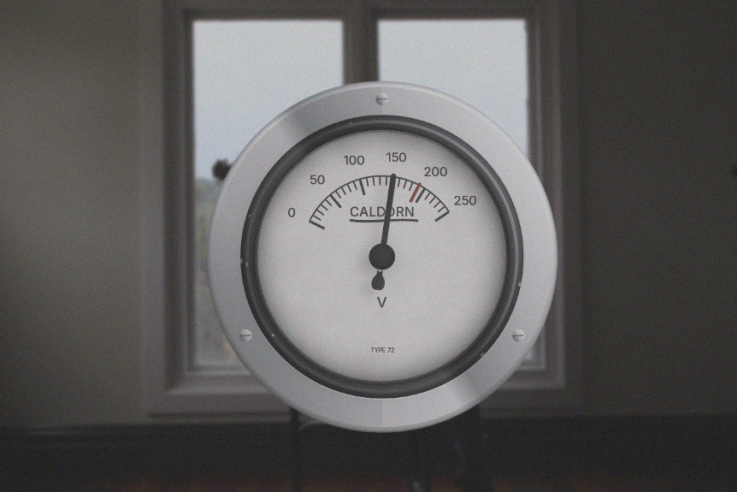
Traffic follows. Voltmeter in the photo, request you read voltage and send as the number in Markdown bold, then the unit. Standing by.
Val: **150** V
